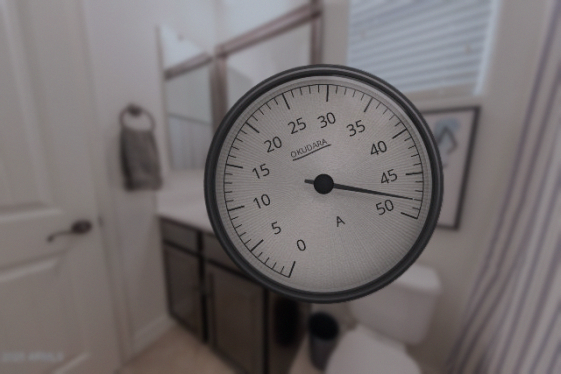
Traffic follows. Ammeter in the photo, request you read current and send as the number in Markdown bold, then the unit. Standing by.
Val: **48** A
